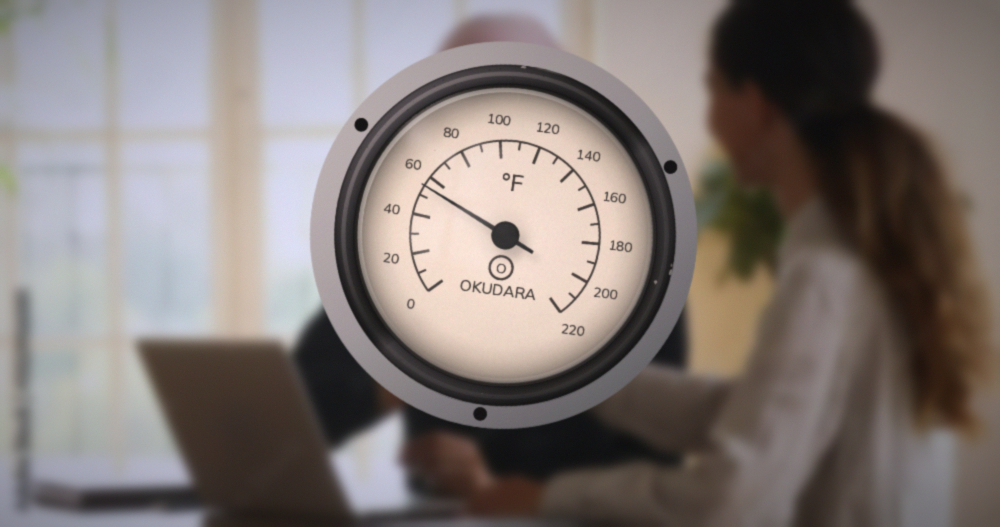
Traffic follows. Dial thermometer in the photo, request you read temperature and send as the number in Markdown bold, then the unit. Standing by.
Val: **55** °F
